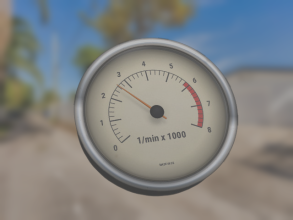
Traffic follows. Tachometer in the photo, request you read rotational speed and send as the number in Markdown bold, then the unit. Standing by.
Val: **2600** rpm
